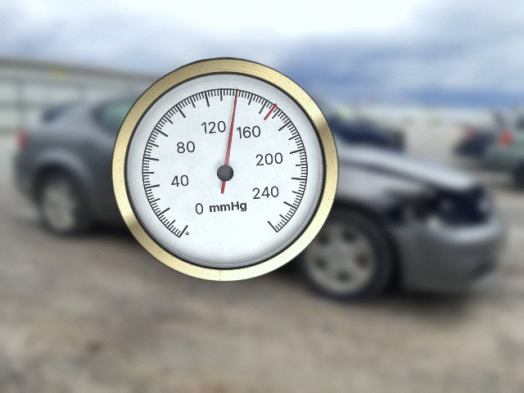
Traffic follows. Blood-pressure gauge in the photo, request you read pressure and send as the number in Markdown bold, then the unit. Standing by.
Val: **140** mmHg
